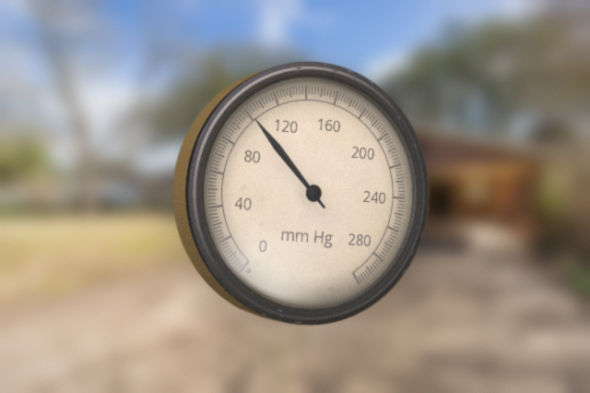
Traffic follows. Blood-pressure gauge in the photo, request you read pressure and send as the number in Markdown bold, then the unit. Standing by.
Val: **100** mmHg
